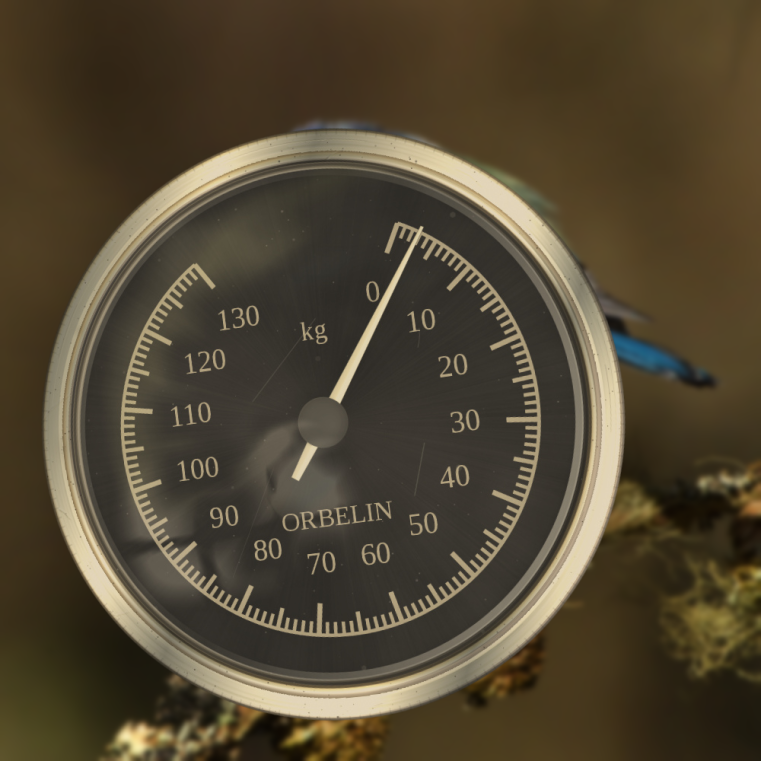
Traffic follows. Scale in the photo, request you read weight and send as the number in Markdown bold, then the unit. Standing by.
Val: **3** kg
